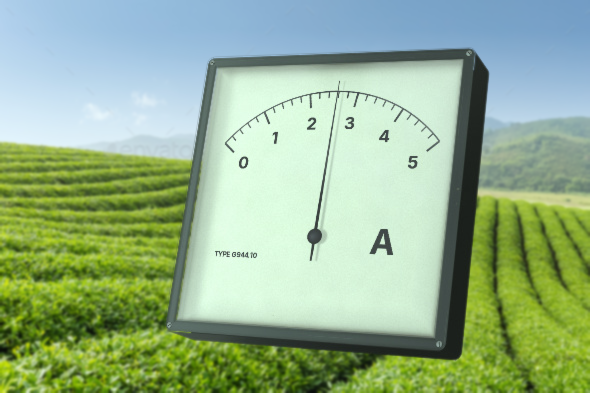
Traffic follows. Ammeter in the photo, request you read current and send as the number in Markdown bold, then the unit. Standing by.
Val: **2.6** A
